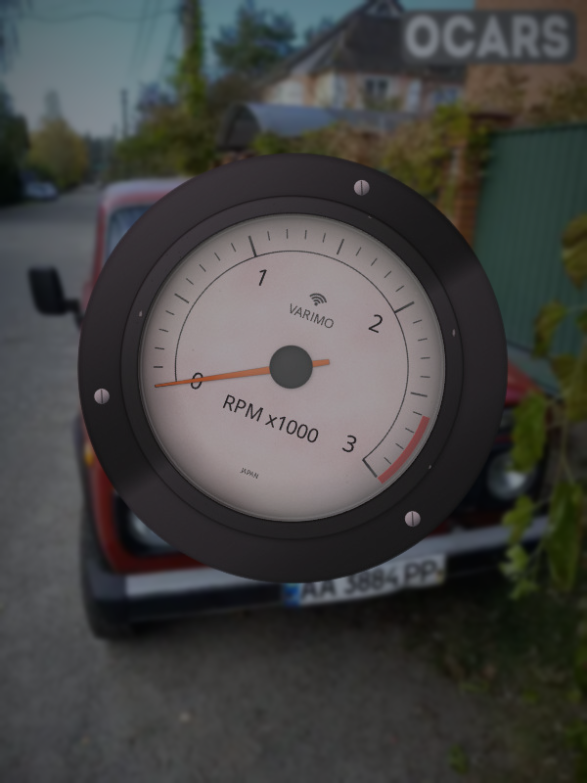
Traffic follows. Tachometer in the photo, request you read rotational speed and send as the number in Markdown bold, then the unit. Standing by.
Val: **0** rpm
